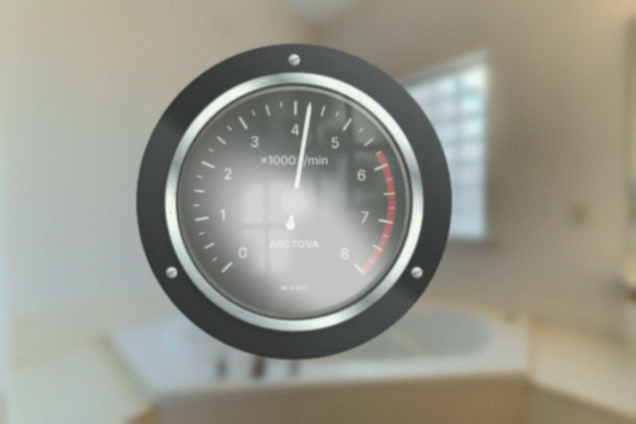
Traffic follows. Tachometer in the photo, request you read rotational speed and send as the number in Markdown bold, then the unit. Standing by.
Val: **4250** rpm
